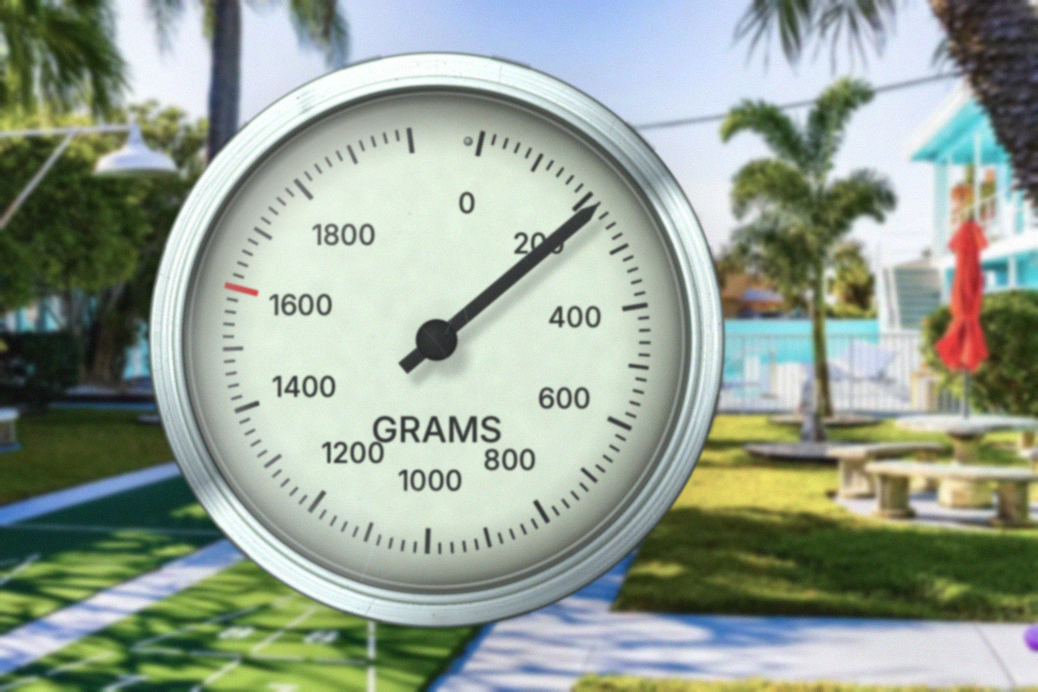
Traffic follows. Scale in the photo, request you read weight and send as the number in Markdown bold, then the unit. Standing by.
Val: **220** g
